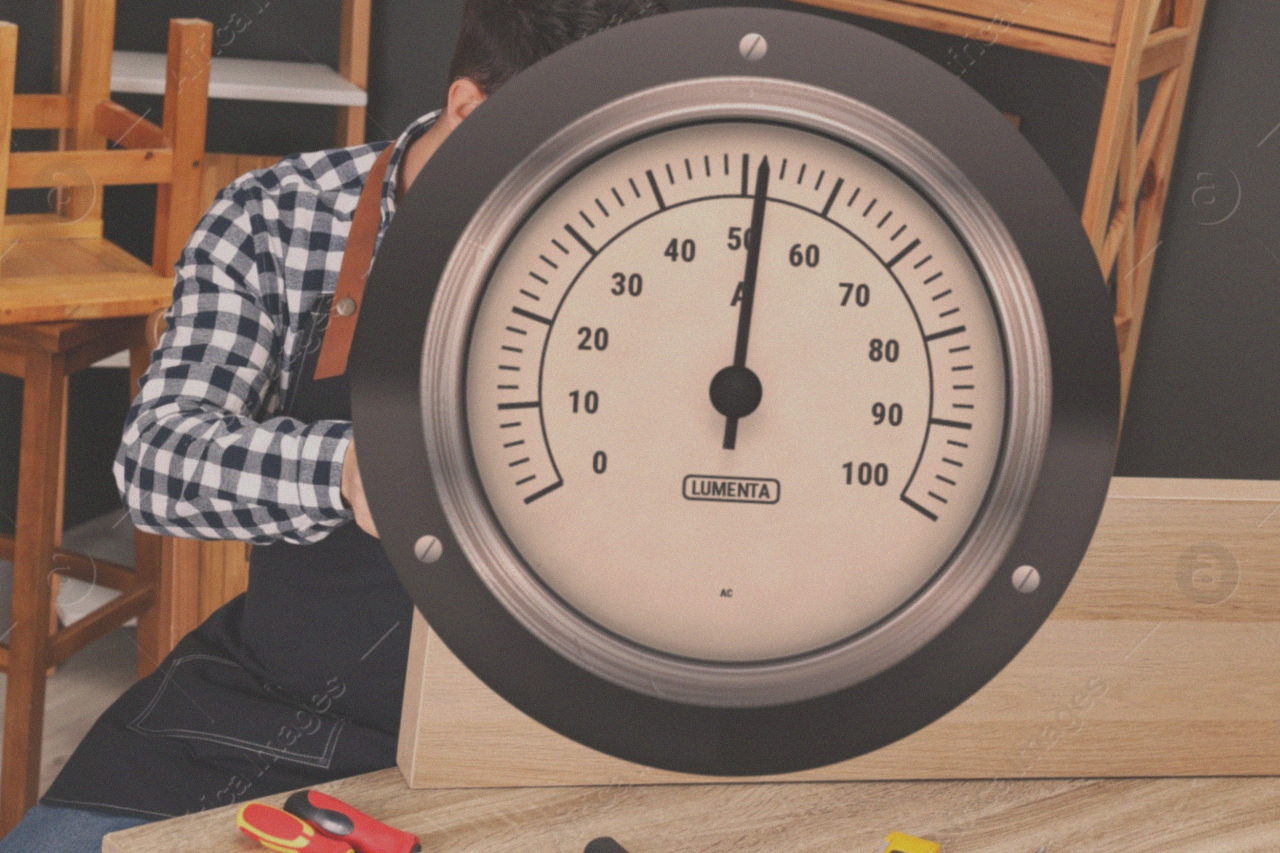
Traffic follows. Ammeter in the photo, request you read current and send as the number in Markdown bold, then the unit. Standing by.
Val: **52** A
